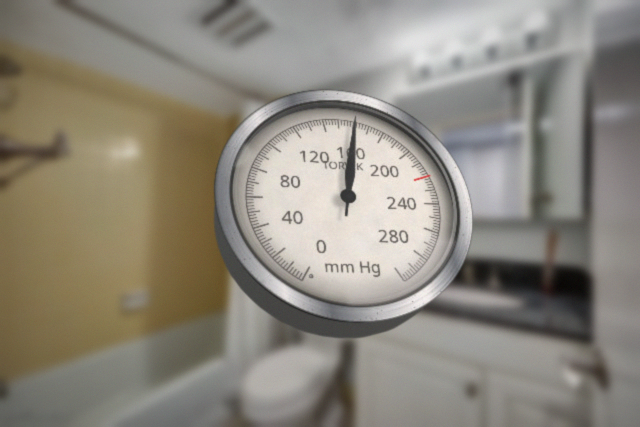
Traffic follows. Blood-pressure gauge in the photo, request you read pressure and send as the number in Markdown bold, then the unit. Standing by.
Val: **160** mmHg
